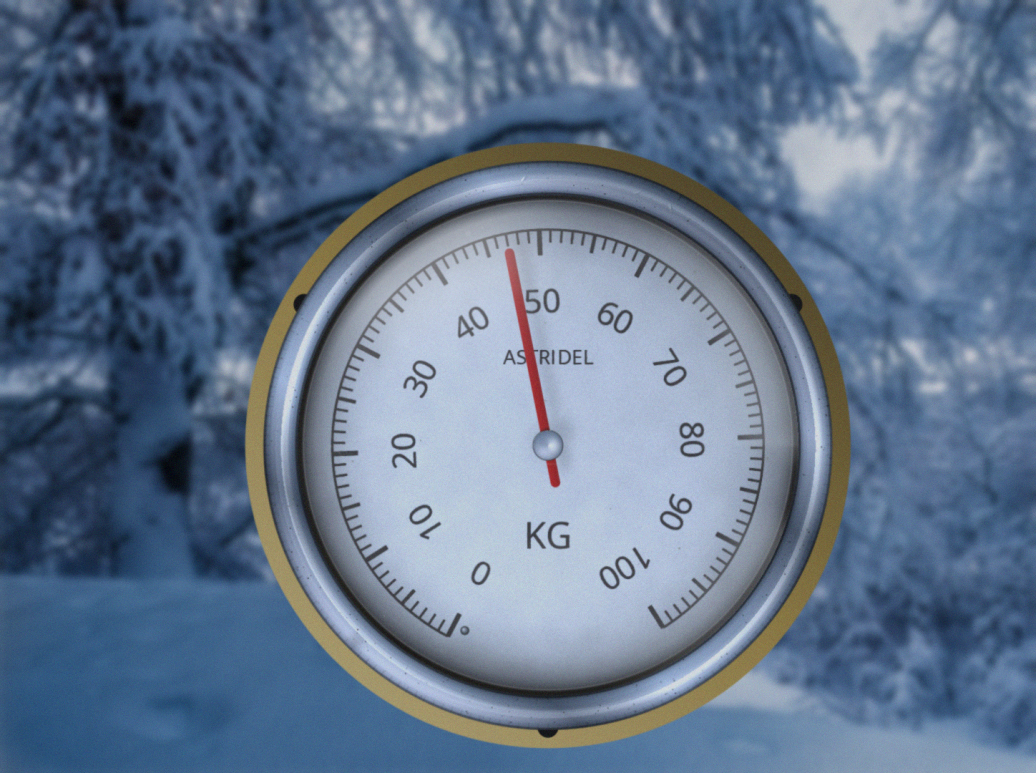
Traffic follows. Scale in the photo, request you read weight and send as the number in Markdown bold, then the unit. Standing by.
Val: **47** kg
